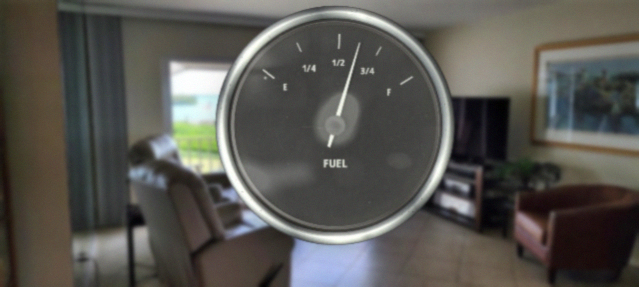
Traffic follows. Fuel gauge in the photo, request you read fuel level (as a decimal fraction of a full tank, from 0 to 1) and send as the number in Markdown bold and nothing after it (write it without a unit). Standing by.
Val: **0.625**
